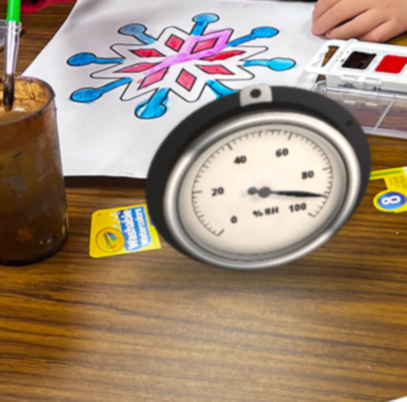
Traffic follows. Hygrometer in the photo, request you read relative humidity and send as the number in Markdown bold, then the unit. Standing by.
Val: **90** %
